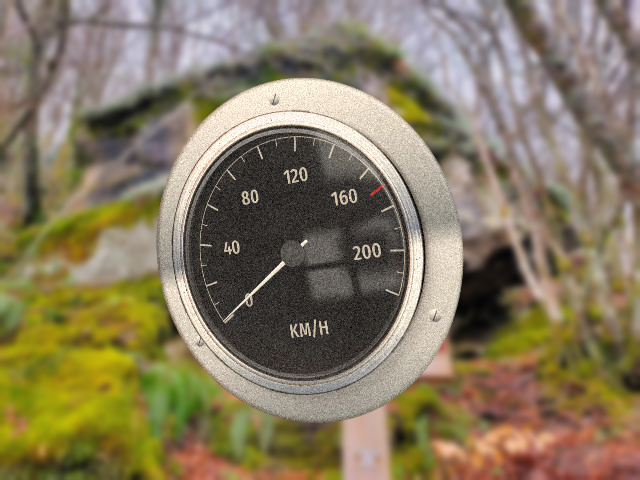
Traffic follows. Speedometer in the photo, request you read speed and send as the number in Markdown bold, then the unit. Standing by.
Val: **0** km/h
